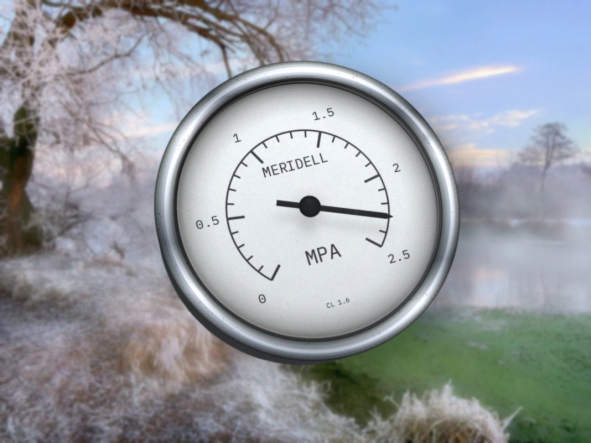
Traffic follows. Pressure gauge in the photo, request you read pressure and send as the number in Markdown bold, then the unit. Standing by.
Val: **2.3** MPa
